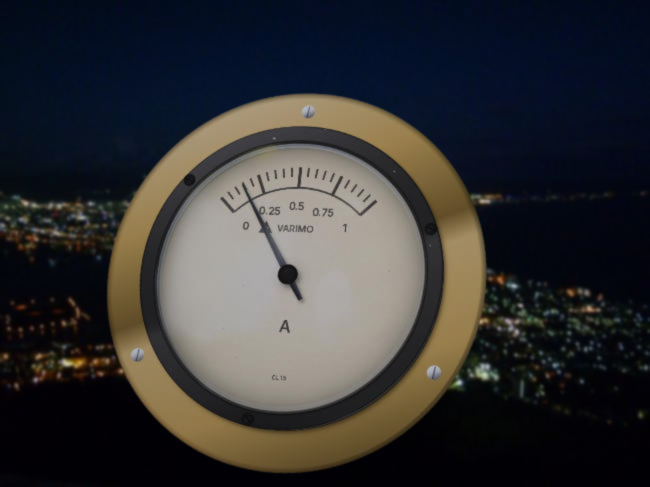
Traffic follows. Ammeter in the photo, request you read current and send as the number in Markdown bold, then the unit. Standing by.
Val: **0.15** A
